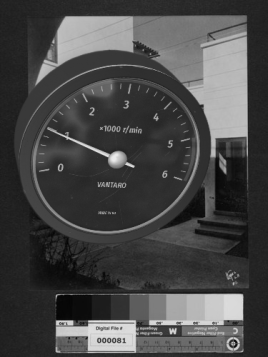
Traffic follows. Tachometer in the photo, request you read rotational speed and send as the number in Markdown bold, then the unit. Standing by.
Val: **1000** rpm
